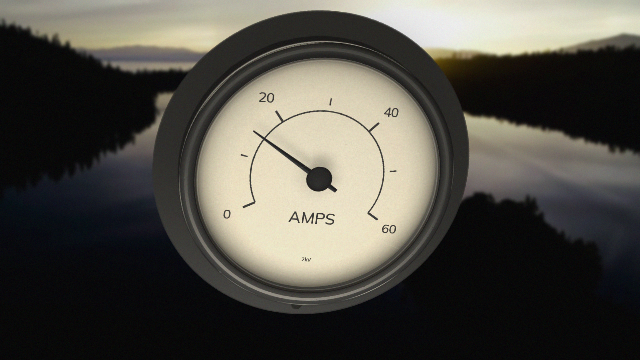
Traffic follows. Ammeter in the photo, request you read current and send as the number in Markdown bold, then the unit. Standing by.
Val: **15** A
